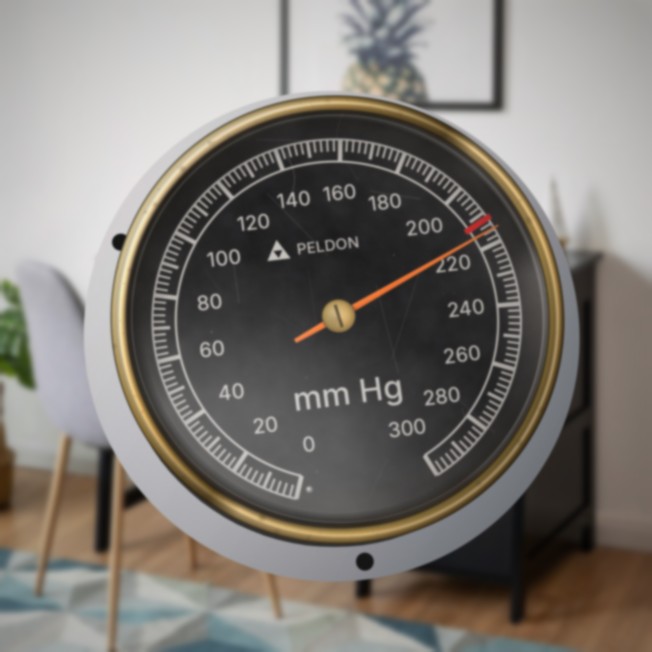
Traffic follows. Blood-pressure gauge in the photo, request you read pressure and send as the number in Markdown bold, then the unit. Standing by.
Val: **216** mmHg
